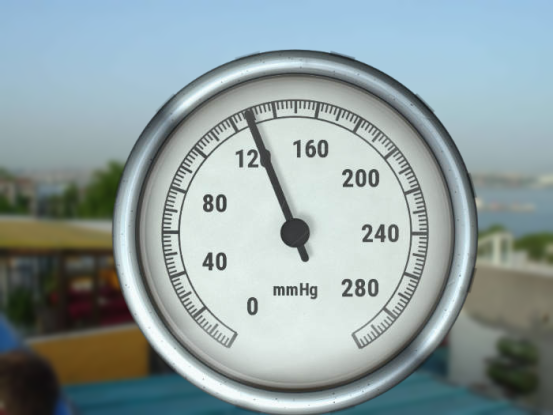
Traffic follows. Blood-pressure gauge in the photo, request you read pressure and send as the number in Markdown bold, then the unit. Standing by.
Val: **128** mmHg
